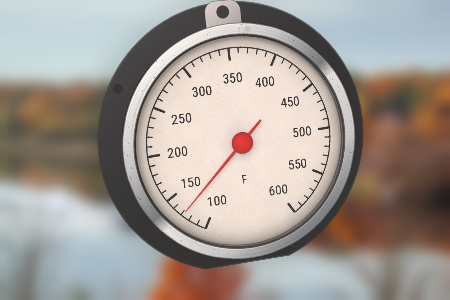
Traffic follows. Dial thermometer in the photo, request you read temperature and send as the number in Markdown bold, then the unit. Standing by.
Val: **130** °F
